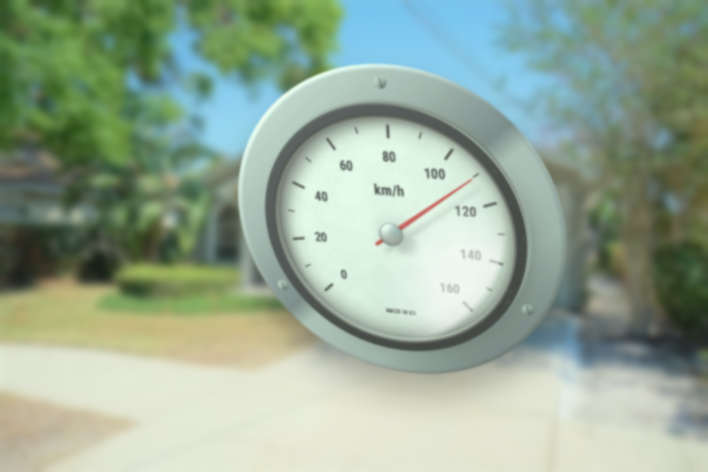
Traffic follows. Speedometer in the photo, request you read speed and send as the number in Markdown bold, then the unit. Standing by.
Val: **110** km/h
